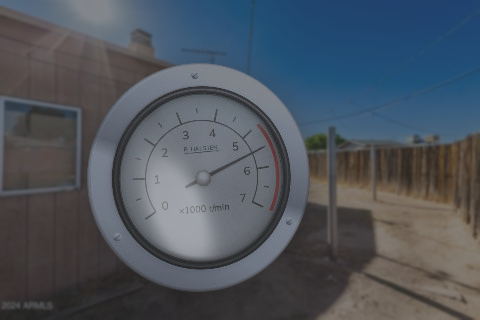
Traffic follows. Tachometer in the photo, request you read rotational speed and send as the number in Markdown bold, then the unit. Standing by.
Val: **5500** rpm
